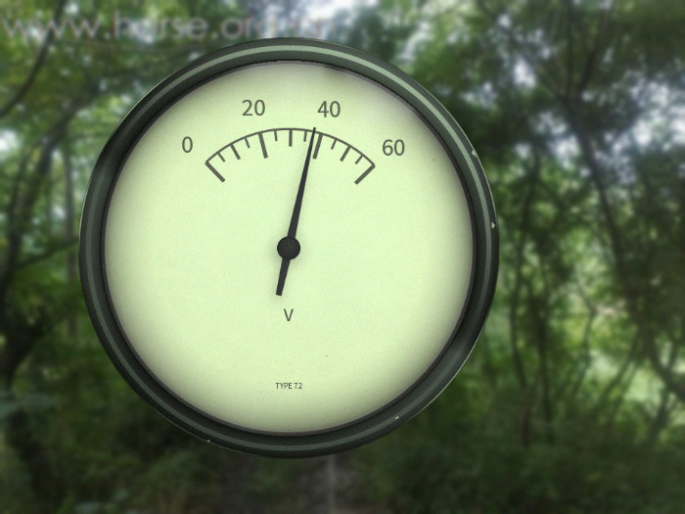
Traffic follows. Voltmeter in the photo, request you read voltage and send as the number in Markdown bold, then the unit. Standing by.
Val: **37.5** V
